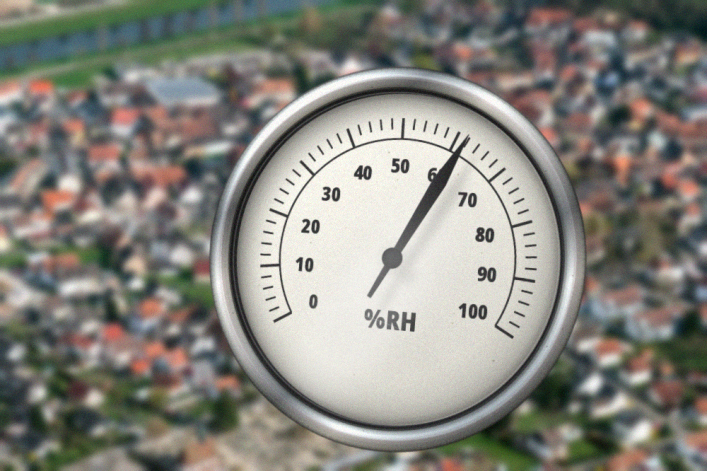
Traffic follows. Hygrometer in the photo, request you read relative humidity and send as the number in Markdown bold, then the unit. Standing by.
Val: **62** %
